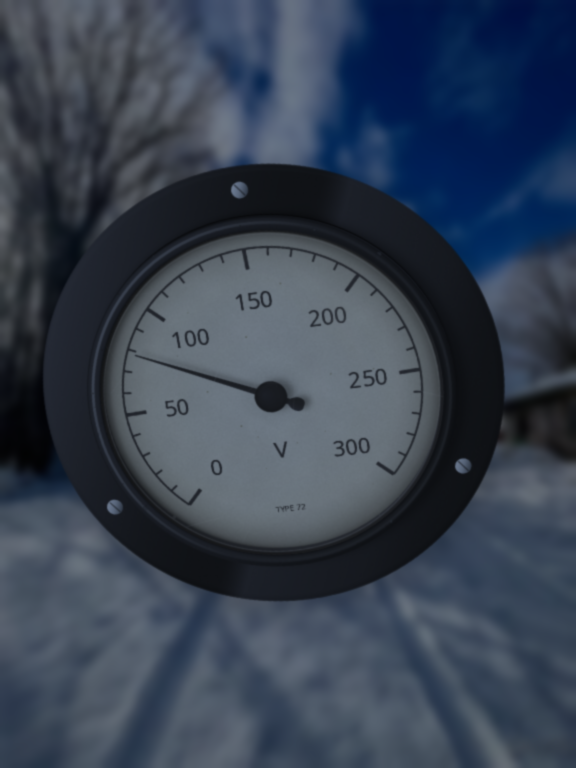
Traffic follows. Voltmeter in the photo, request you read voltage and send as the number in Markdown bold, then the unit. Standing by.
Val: **80** V
